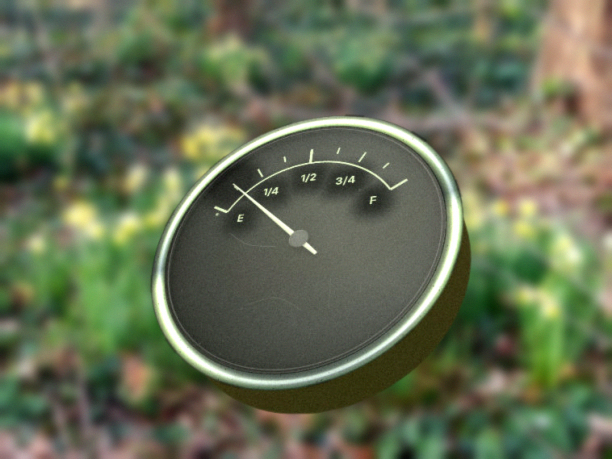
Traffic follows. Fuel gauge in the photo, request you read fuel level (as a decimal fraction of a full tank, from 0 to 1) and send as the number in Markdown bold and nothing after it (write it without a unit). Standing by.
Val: **0.125**
